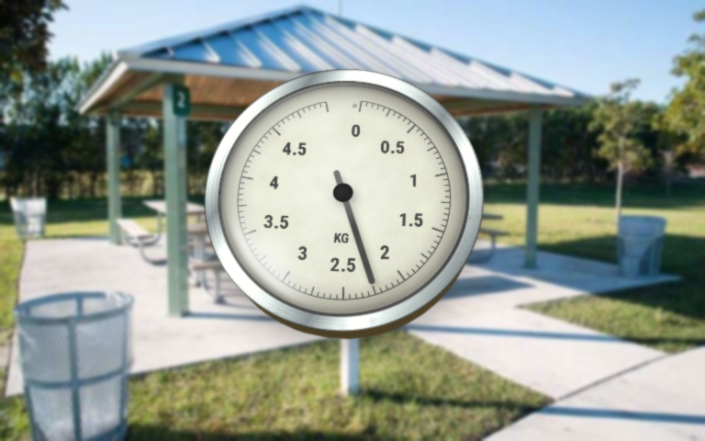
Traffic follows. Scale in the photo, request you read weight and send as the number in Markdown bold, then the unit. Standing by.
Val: **2.25** kg
